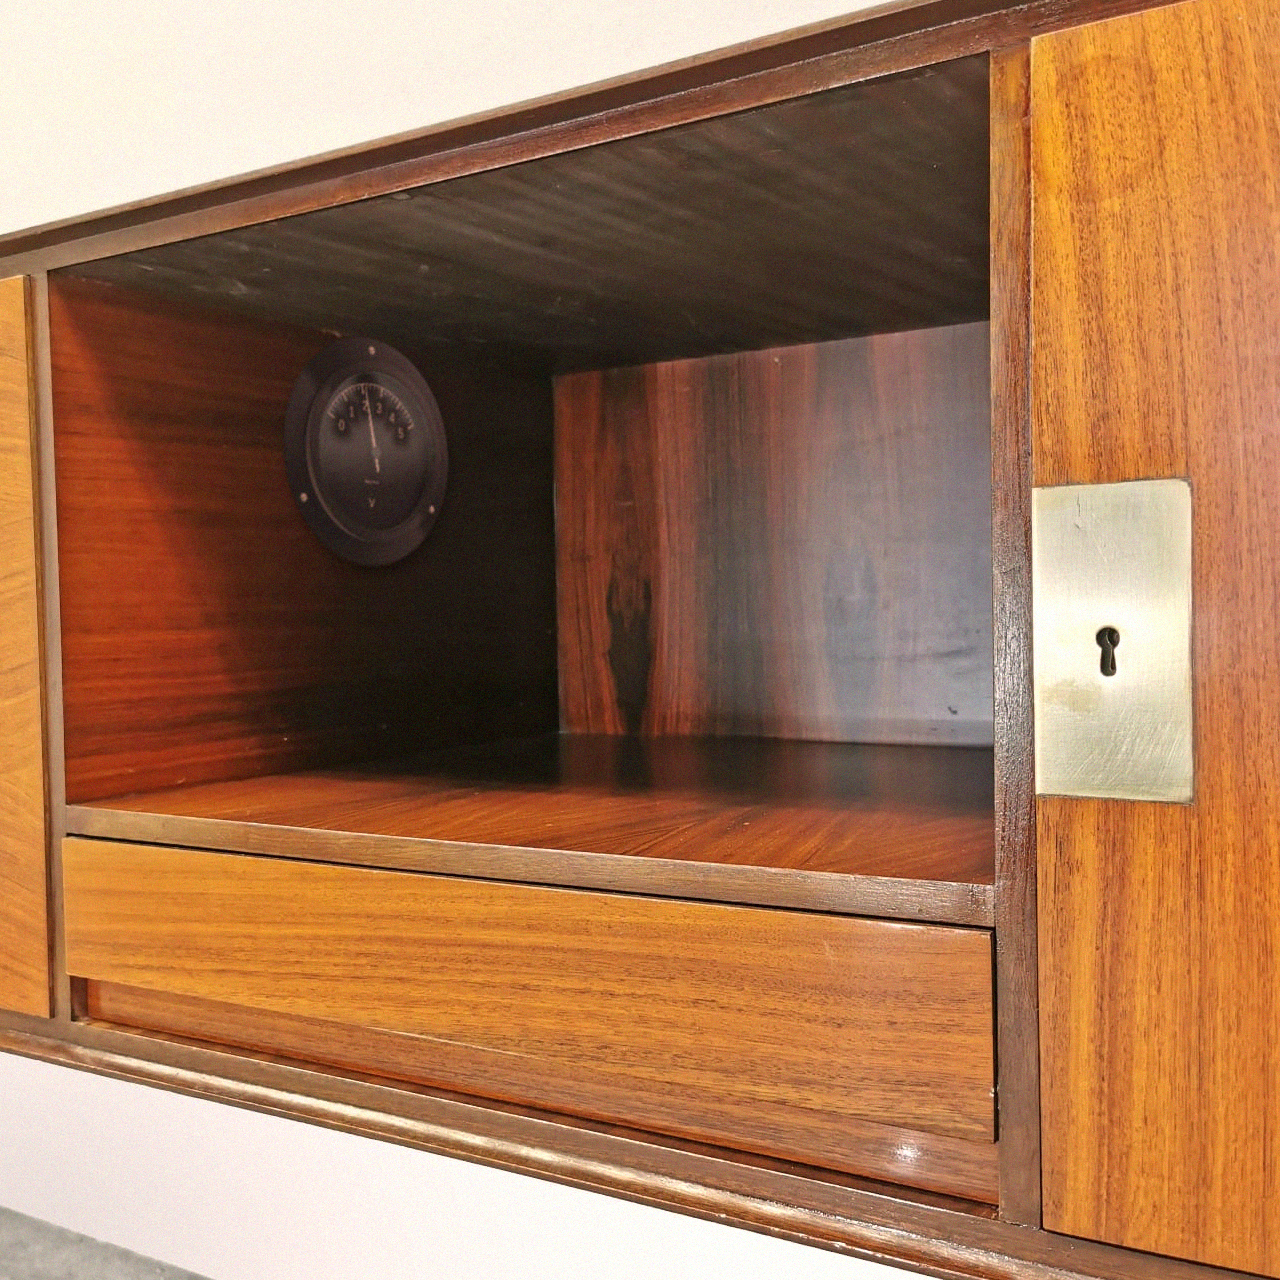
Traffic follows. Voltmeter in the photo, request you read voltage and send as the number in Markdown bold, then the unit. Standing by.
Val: **2** V
